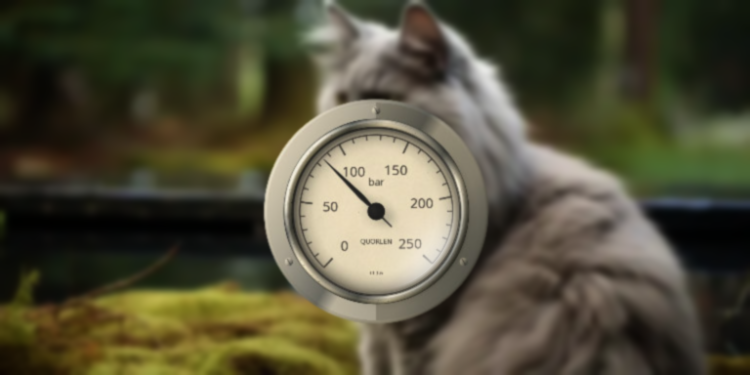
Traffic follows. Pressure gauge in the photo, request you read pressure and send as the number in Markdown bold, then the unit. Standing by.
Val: **85** bar
